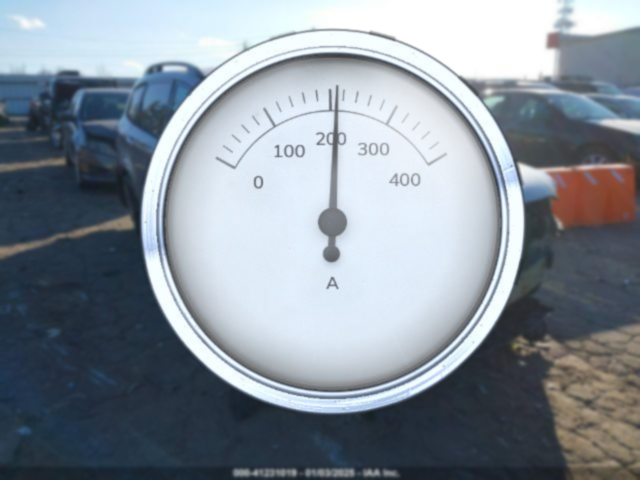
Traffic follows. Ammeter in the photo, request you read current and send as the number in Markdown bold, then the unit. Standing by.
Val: **210** A
